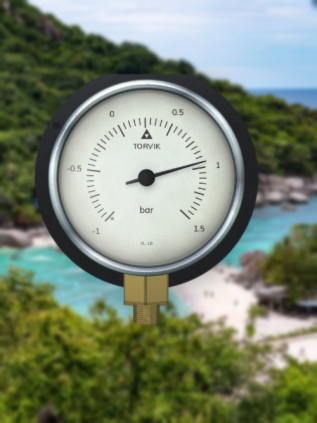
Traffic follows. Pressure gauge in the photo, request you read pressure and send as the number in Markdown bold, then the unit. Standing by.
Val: **0.95** bar
